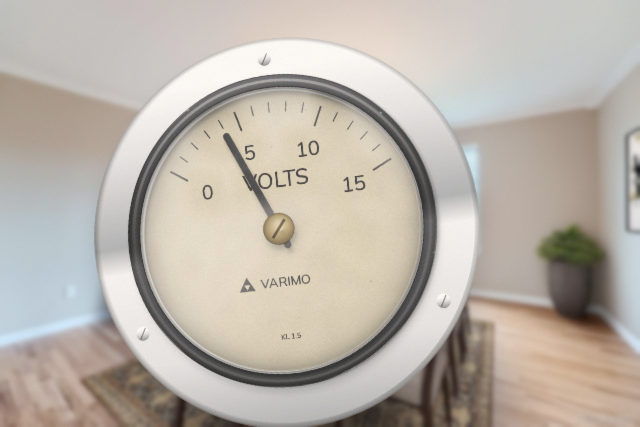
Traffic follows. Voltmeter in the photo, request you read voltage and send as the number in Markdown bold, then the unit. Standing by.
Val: **4** V
